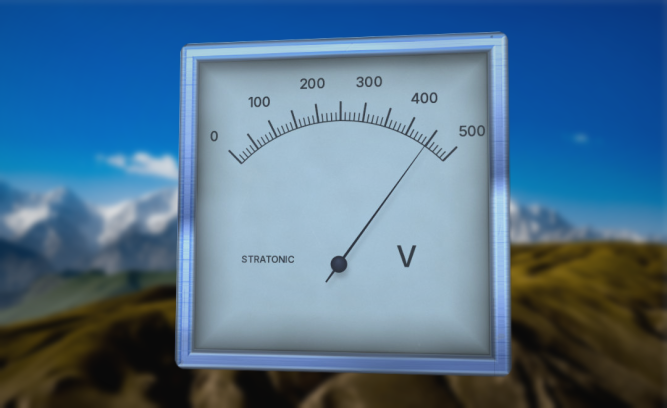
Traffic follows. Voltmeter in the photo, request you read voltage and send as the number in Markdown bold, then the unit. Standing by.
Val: **450** V
